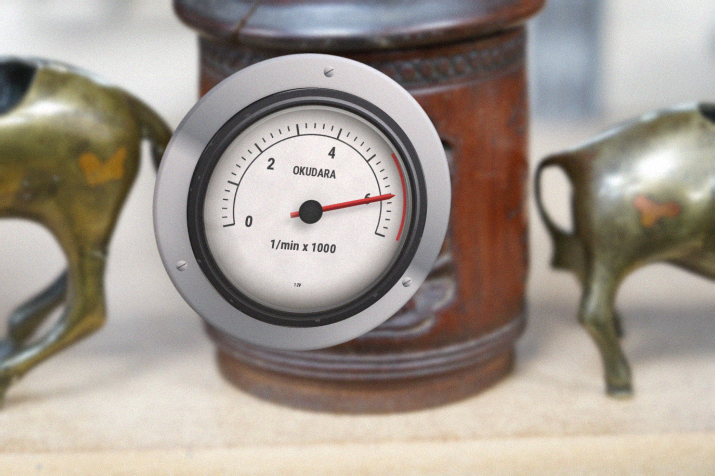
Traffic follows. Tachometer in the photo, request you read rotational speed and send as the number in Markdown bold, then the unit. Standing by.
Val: **6000** rpm
